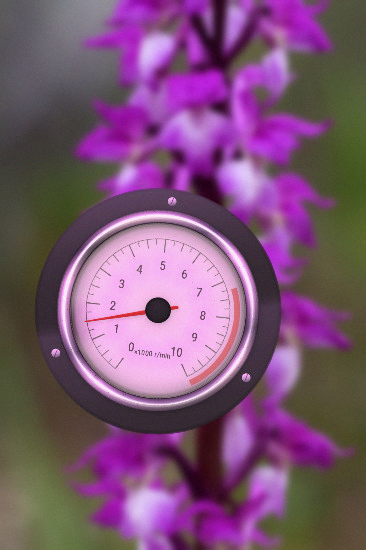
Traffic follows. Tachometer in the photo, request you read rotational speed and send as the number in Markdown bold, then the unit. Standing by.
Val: **1500** rpm
